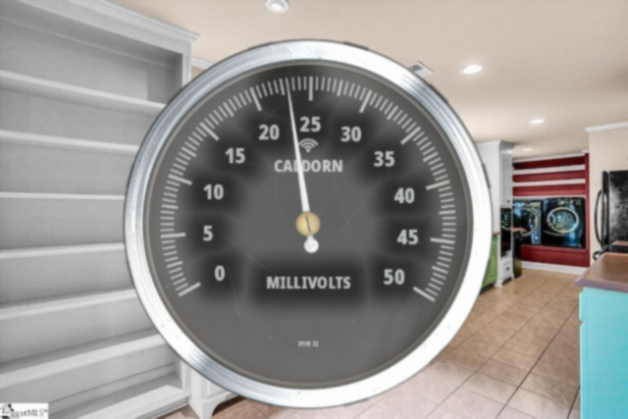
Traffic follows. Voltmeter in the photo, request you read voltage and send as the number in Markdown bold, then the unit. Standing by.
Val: **23** mV
